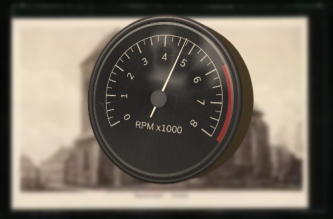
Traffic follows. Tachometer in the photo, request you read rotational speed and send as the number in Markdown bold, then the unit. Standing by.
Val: **4750** rpm
